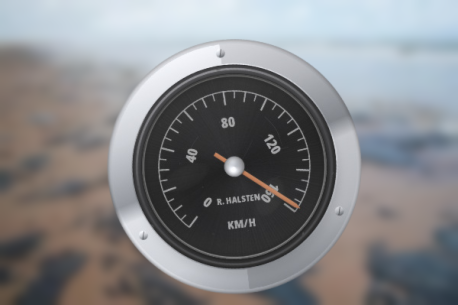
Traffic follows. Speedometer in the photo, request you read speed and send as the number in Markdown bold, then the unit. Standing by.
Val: **157.5** km/h
